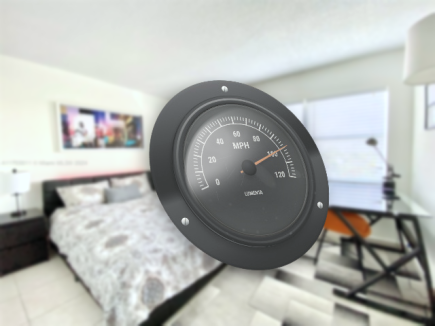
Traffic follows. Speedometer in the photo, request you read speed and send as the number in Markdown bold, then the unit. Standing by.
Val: **100** mph
